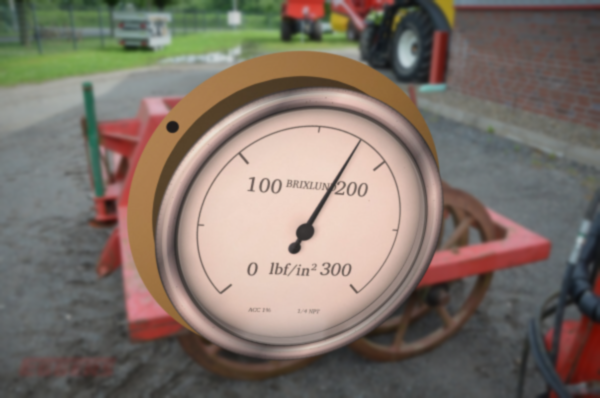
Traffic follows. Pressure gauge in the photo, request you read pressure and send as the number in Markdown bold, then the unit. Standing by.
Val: **175** psi
